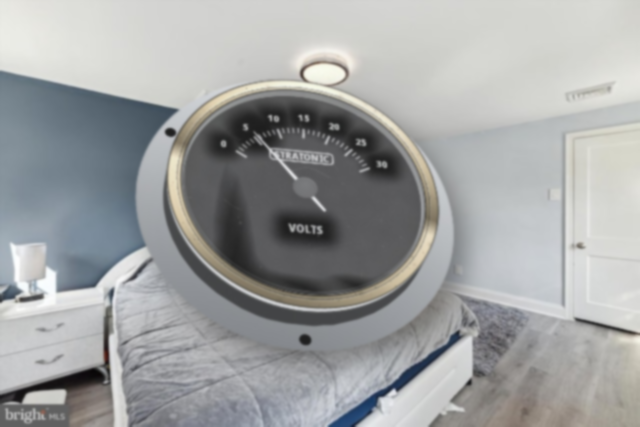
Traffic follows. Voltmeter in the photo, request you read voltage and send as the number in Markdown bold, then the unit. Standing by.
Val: **5** V
